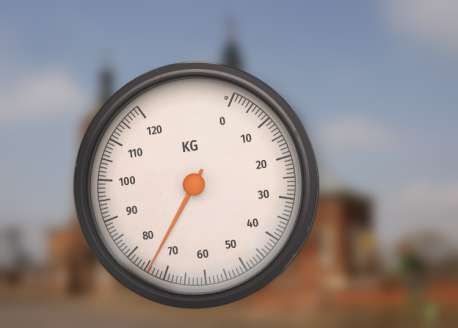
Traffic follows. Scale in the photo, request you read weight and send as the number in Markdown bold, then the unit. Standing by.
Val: **74** kg
